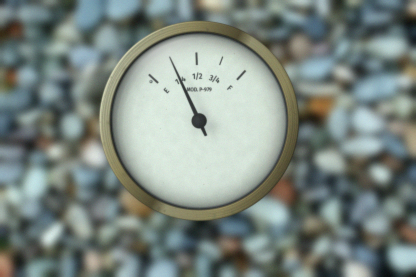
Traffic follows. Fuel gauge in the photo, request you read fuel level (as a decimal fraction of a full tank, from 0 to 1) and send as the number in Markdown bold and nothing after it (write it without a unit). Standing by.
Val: **0.25**
